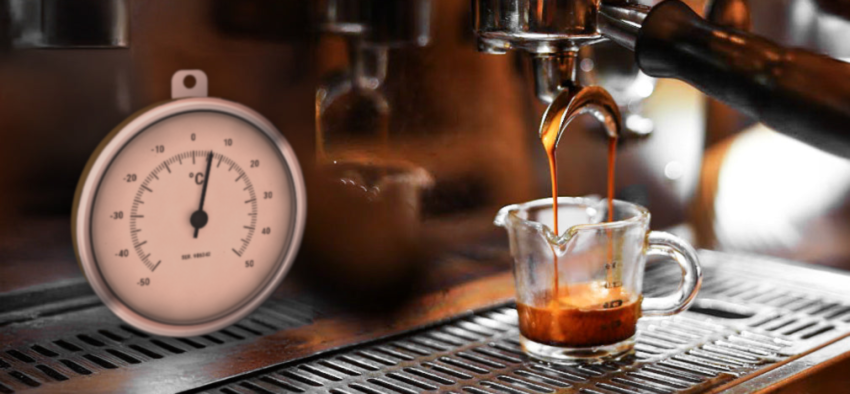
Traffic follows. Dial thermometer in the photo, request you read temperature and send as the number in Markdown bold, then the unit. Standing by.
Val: **5** °C
